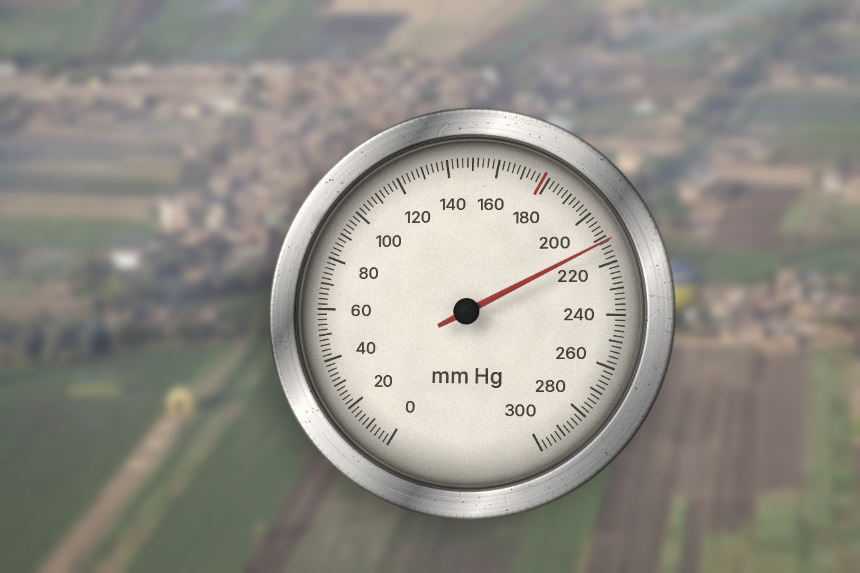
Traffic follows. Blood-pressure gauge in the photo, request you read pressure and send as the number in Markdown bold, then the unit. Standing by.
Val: **212** mmHg
